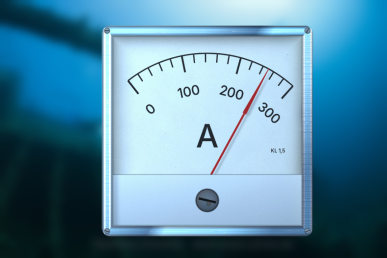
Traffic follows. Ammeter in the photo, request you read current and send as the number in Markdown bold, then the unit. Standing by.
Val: **250** A
